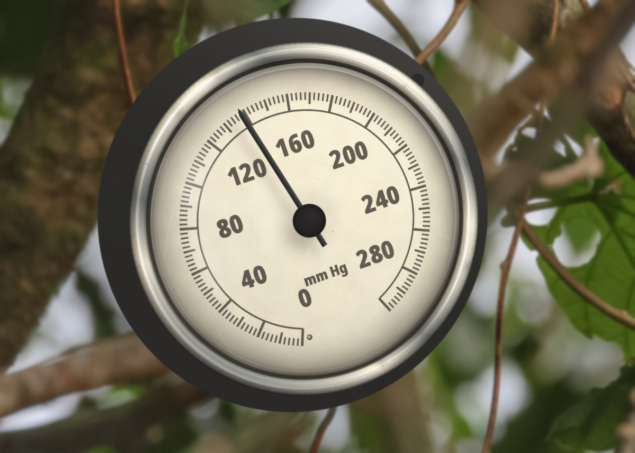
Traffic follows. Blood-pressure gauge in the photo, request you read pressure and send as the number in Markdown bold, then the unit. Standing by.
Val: **138** mmHg
